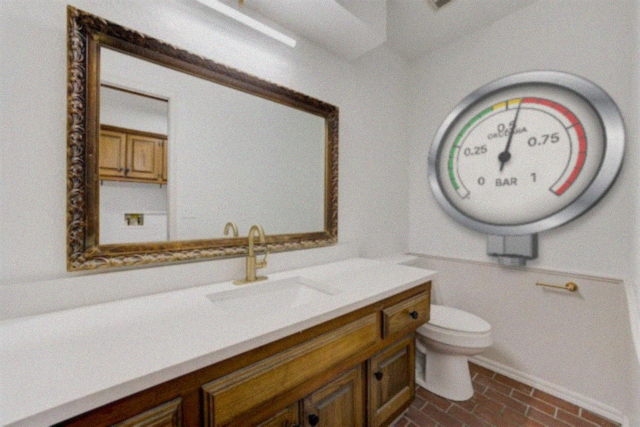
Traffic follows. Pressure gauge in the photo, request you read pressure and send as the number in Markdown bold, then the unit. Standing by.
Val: **0.55** bar
